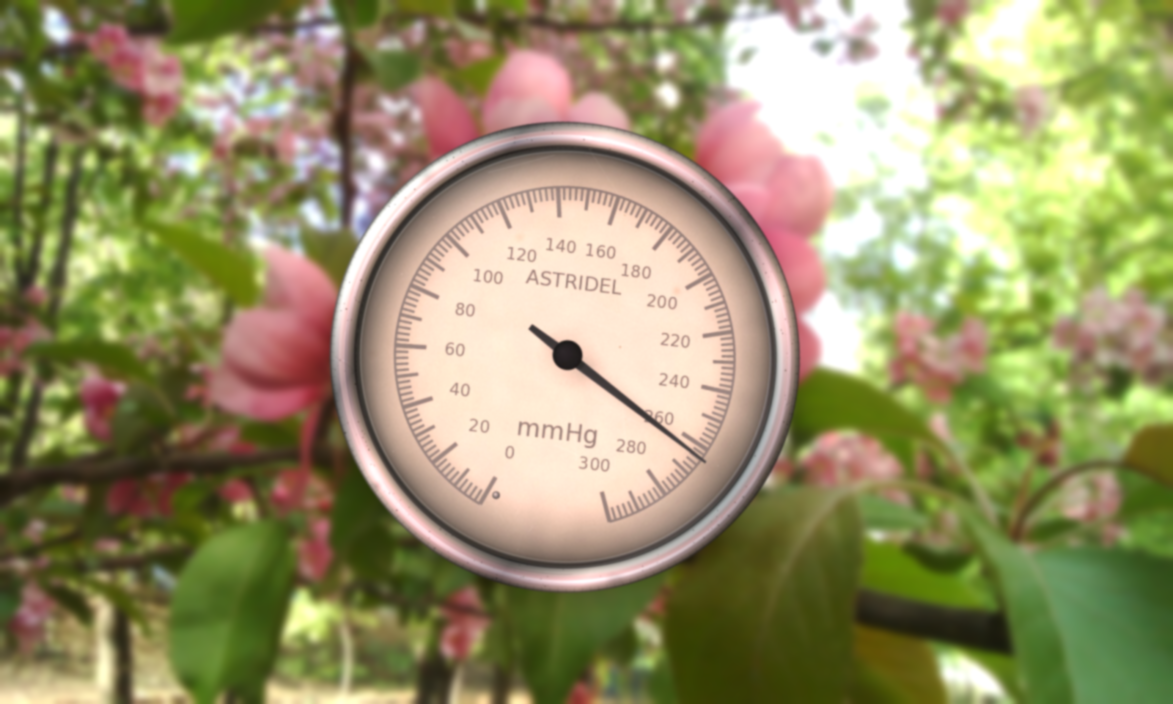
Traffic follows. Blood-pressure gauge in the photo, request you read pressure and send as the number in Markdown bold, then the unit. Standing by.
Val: **264** mmHg
